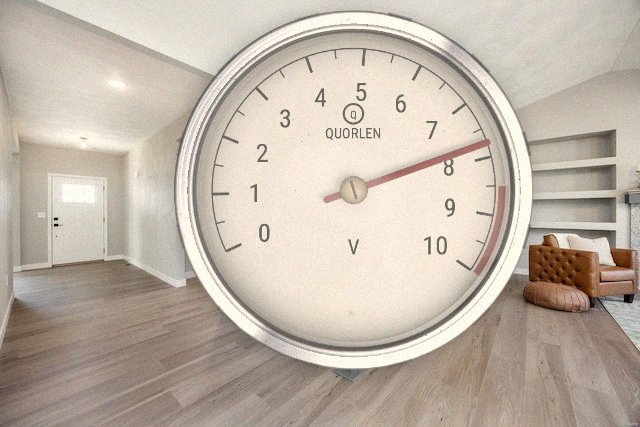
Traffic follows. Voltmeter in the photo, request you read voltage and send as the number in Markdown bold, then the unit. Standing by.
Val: **7.75** V
